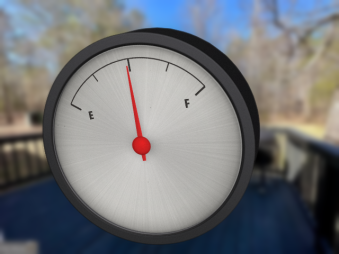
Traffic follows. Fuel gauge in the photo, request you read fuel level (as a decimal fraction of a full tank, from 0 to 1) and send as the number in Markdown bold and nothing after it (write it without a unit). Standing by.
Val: **0.5**
